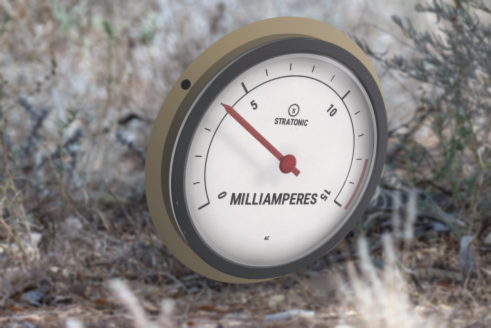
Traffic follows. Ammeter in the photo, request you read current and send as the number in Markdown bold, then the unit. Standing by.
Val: **4** mA
